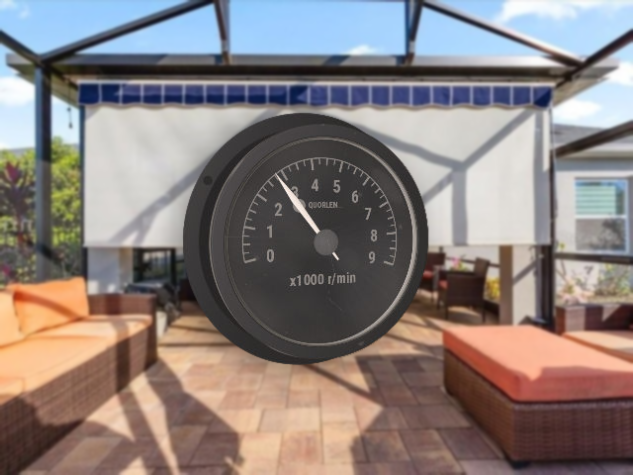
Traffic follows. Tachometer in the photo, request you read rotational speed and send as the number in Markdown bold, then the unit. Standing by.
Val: **2750** rpm
